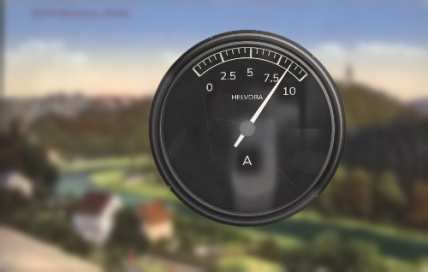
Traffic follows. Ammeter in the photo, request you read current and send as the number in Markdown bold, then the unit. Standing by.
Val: **8.5** A
